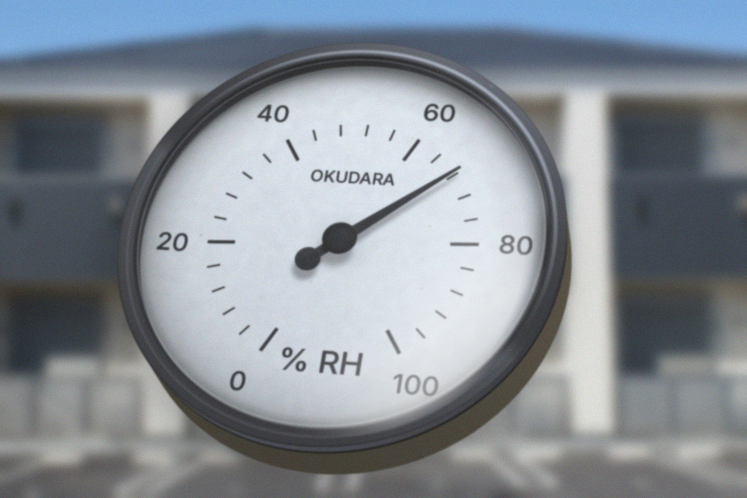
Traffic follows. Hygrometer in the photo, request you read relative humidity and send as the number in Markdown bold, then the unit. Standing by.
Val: **68** %
